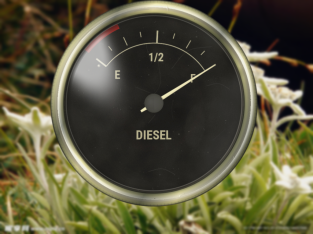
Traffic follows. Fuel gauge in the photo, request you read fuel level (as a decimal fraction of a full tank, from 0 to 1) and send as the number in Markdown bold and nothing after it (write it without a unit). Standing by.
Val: **1**
